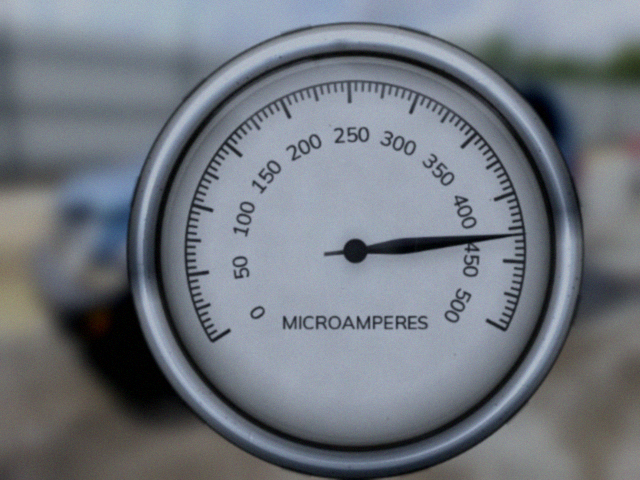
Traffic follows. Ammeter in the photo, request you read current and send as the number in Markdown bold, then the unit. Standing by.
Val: **430** µA
